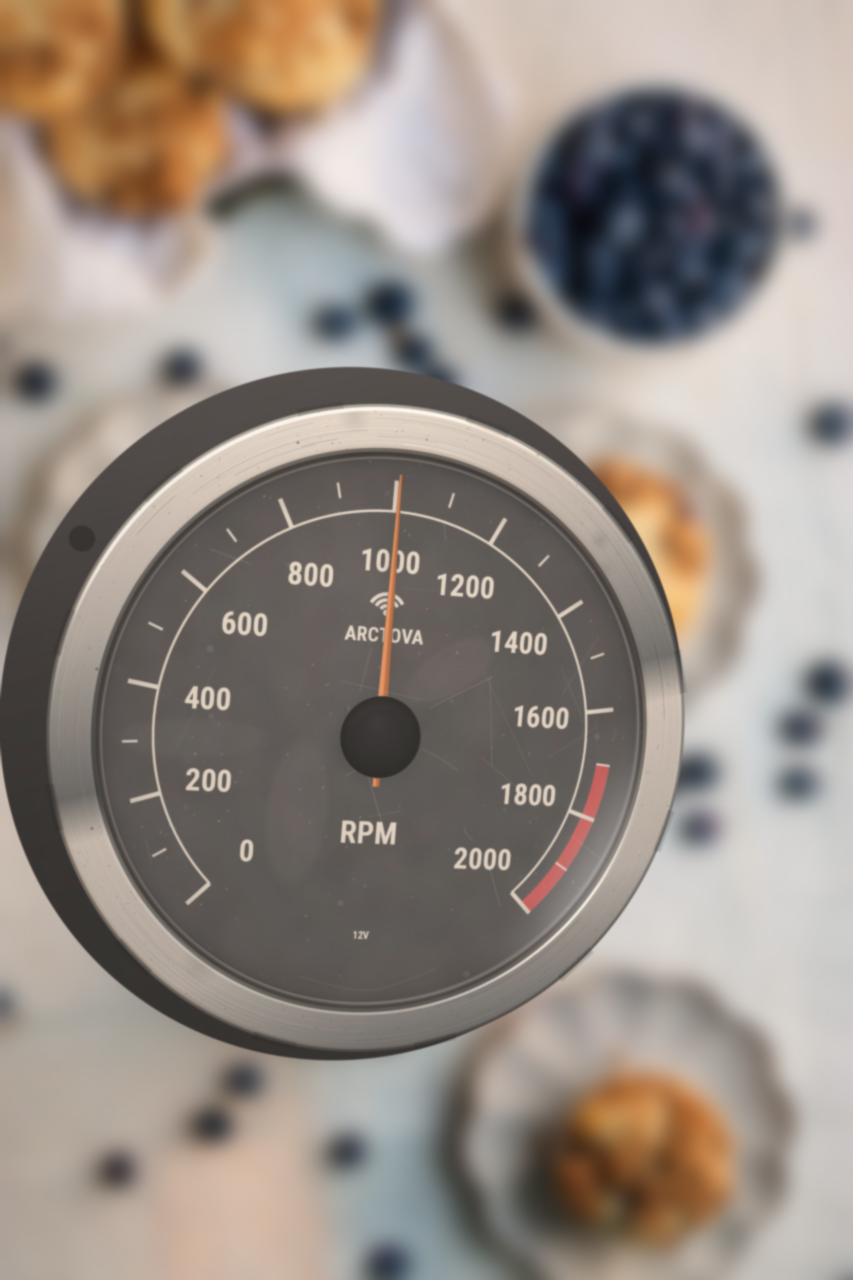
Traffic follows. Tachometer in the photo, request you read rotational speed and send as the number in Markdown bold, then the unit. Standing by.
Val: **1000** rpm
